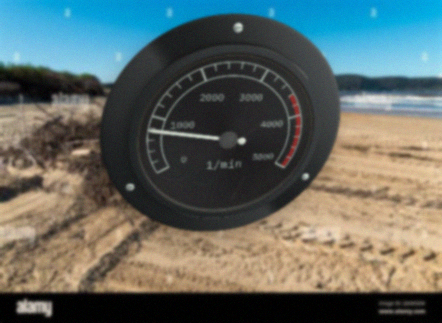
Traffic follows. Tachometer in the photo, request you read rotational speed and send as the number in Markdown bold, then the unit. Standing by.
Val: **800** rpm
